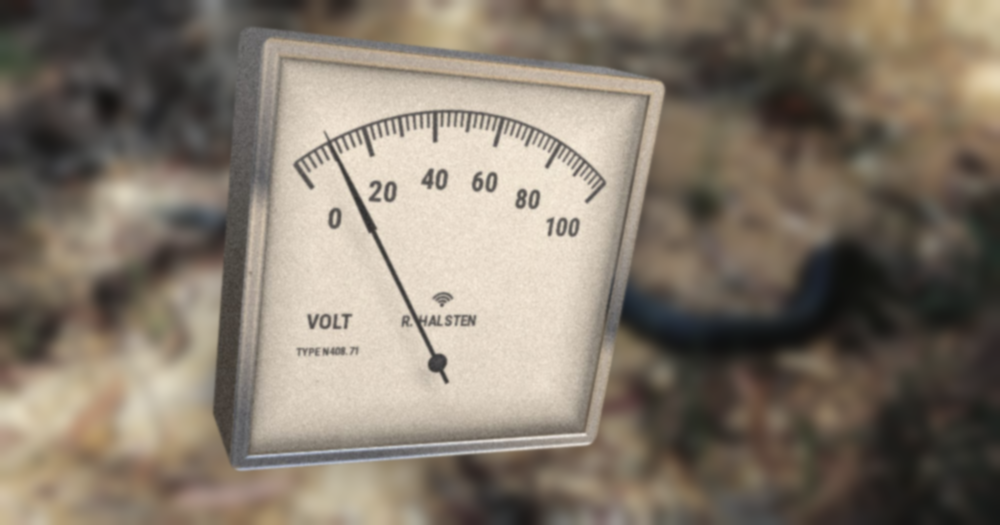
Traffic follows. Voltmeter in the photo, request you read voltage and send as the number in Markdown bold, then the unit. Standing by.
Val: **10** V
